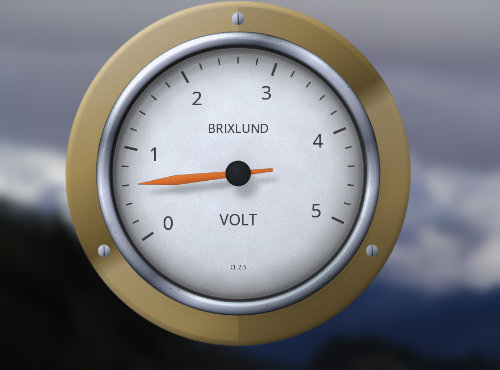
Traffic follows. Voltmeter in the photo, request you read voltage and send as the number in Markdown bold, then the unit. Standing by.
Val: **0.6** V
